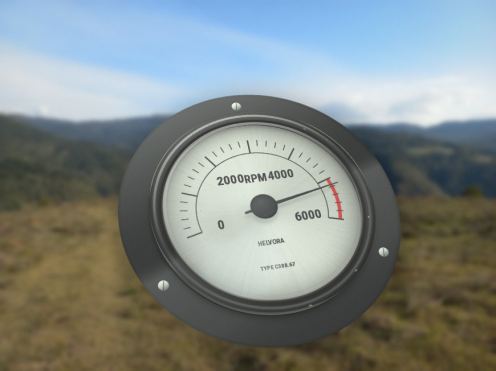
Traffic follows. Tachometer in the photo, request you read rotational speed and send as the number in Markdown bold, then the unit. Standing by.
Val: **5200** rpm
